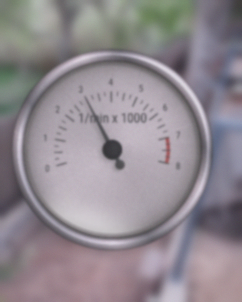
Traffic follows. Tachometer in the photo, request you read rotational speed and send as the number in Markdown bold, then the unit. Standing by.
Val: **3000** rpm
